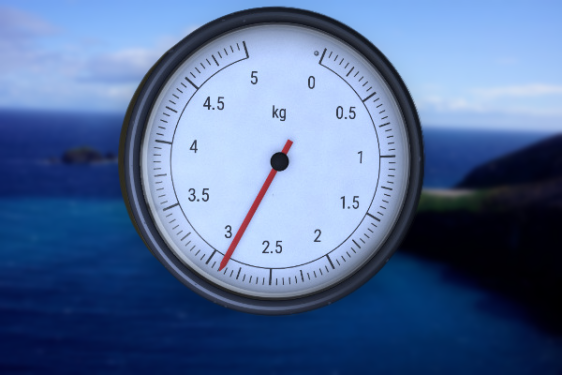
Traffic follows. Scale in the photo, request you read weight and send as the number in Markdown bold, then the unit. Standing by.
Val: **2.9** kg
